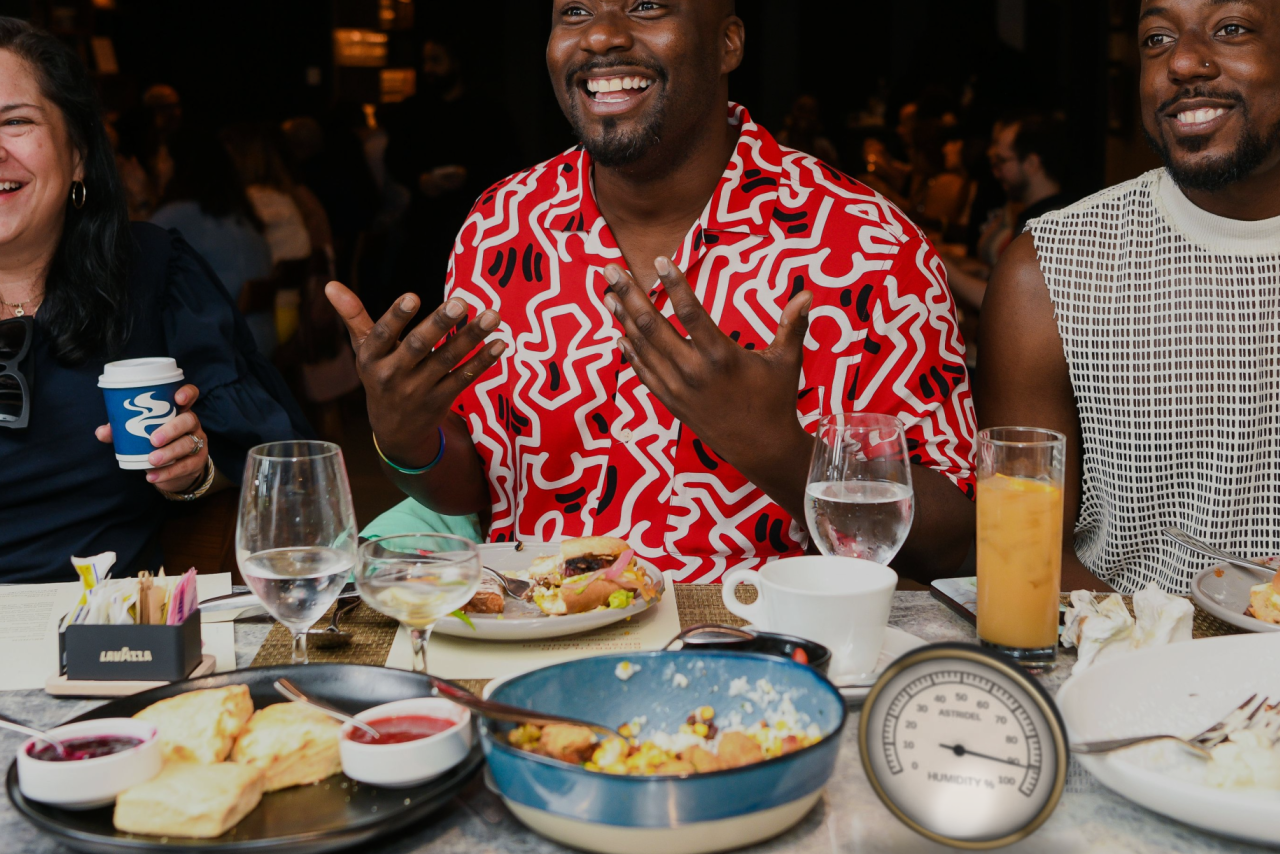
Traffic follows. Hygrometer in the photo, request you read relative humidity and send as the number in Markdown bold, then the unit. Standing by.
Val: **90** %
